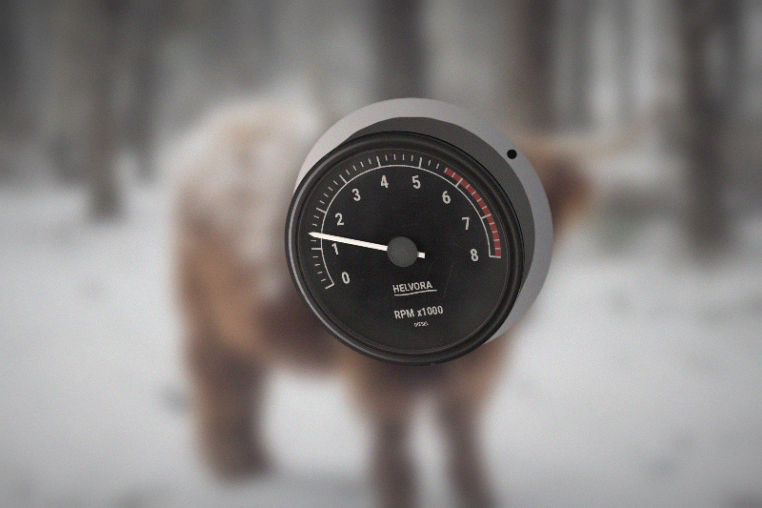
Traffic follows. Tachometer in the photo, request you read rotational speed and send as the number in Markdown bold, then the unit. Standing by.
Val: **1400** rpm
